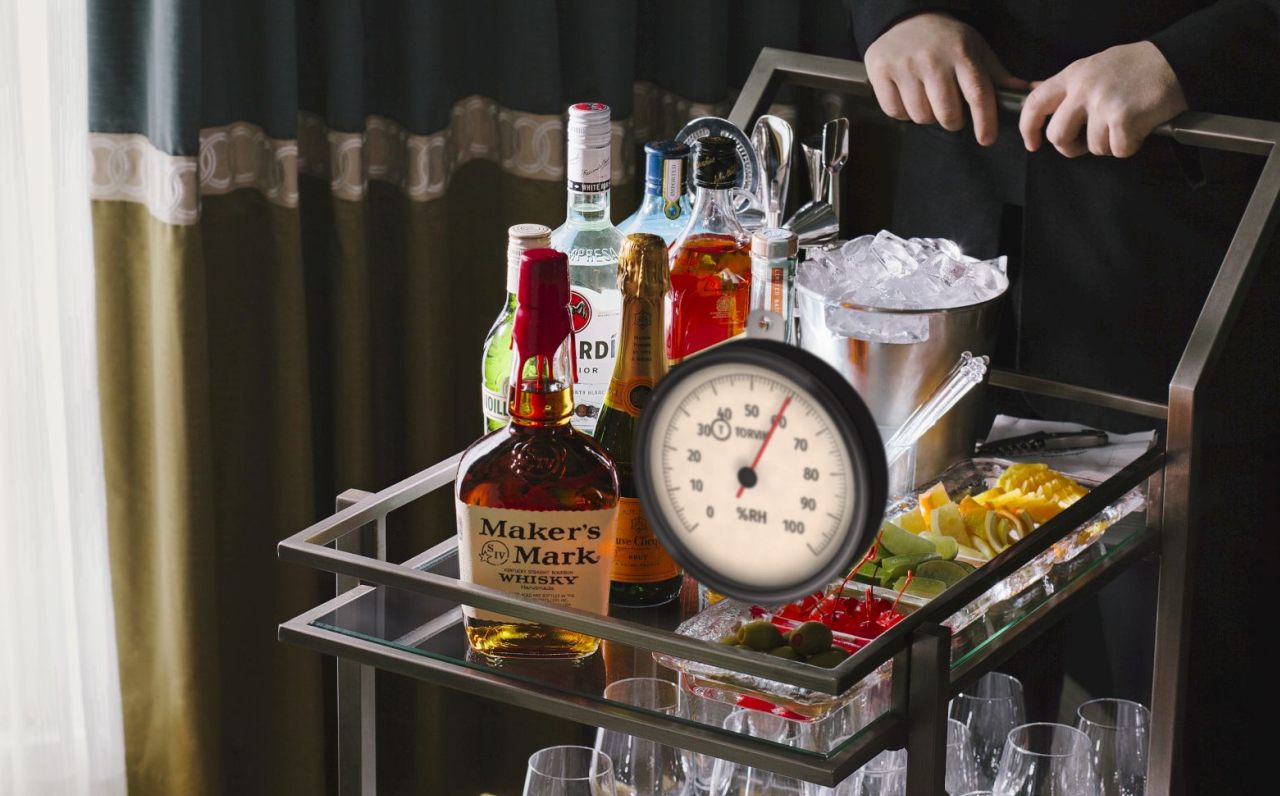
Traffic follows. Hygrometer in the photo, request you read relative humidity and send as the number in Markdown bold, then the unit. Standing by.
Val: **60** %
